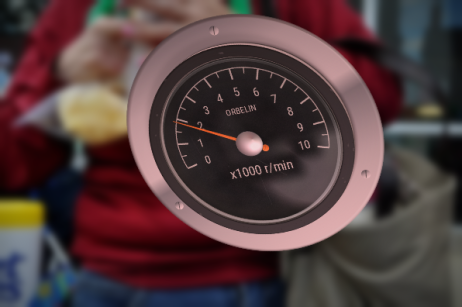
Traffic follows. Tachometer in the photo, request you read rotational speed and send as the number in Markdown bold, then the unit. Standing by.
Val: **2000** rpm
